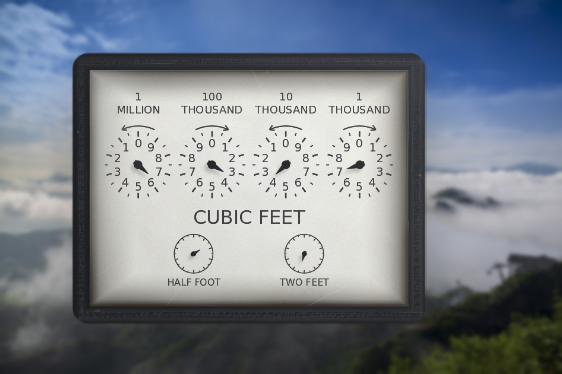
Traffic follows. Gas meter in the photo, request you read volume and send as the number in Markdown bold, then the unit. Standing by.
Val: **633700** ft³
